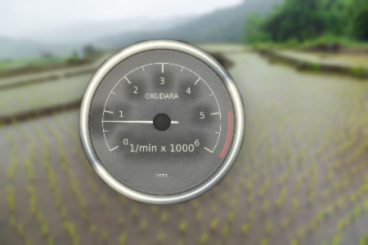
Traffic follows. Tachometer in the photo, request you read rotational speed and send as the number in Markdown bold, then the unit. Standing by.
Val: **750** rpm
